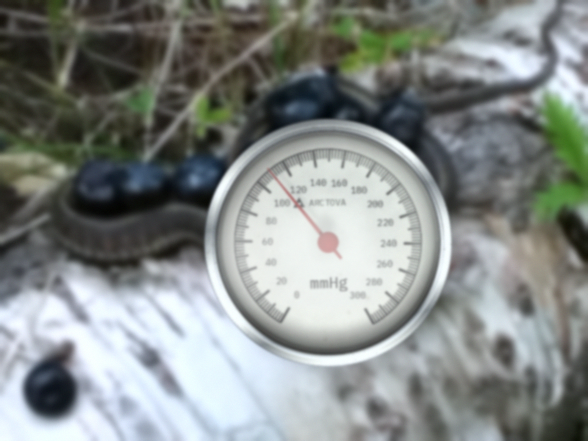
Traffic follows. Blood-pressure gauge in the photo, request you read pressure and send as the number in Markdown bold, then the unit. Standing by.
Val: **110** mmHg
